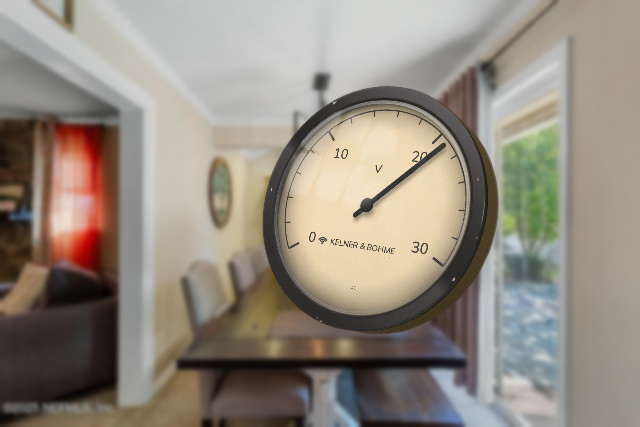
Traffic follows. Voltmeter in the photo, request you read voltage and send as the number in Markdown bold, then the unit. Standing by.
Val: **21** V
